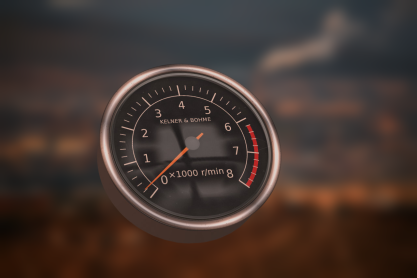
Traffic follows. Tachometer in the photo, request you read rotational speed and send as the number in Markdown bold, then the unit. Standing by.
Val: **200** rpm
